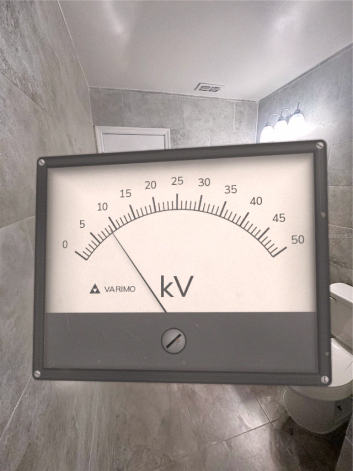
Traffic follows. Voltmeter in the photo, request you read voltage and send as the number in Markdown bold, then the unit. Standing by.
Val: **9** kV
